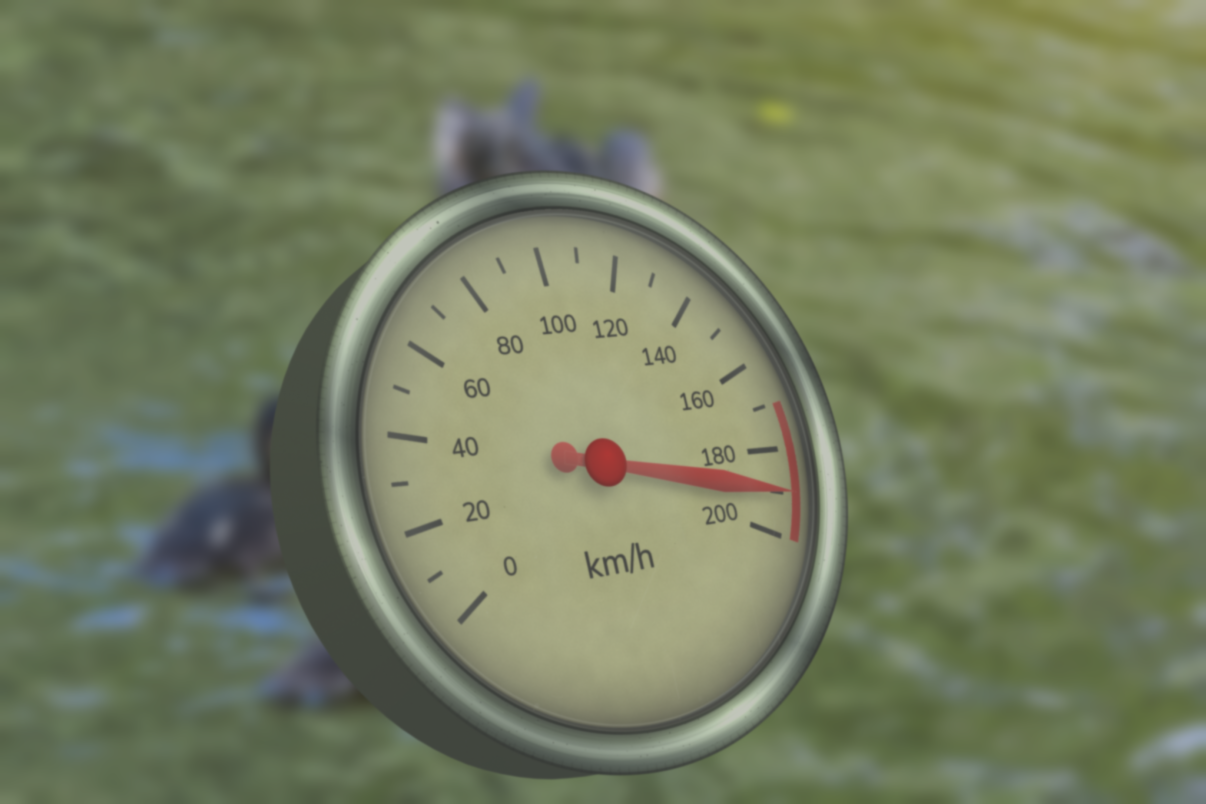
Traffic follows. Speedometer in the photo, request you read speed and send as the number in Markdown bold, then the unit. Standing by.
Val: **190** km/h
